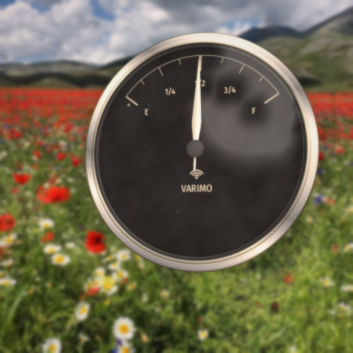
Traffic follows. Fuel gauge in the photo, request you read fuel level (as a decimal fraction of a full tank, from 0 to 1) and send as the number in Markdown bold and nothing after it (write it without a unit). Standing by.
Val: **0.5**
